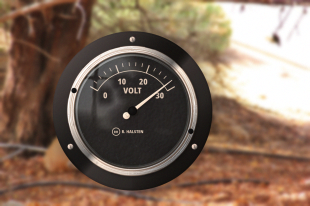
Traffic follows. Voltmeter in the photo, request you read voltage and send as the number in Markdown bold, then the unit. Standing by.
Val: **28** V
